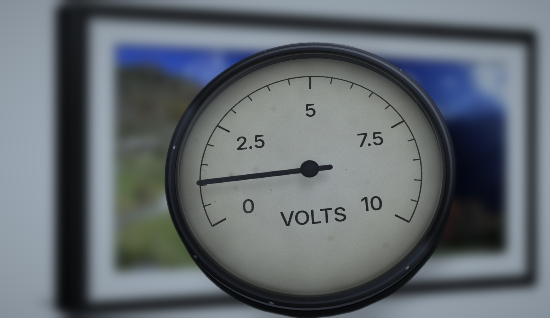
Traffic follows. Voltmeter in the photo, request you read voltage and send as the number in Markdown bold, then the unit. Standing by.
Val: **1** V
